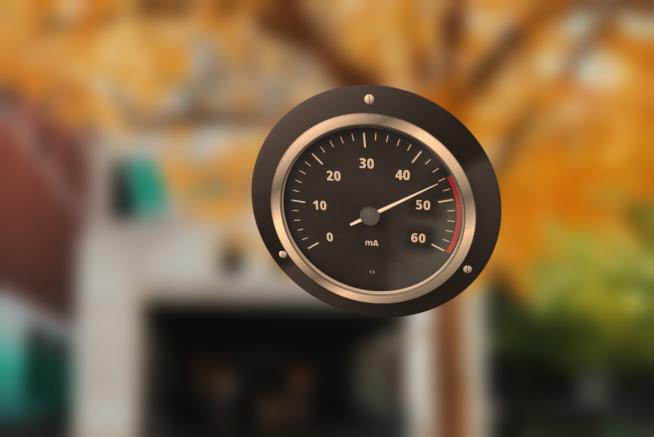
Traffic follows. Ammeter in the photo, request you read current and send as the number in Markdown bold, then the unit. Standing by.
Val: **46** mA
